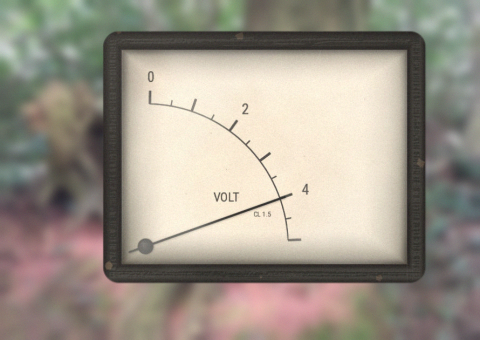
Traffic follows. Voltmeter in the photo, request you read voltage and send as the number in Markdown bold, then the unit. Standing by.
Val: **4** V
